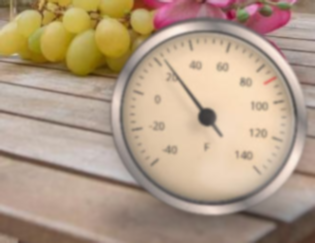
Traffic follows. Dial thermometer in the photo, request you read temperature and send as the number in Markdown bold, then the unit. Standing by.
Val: **24** °F
